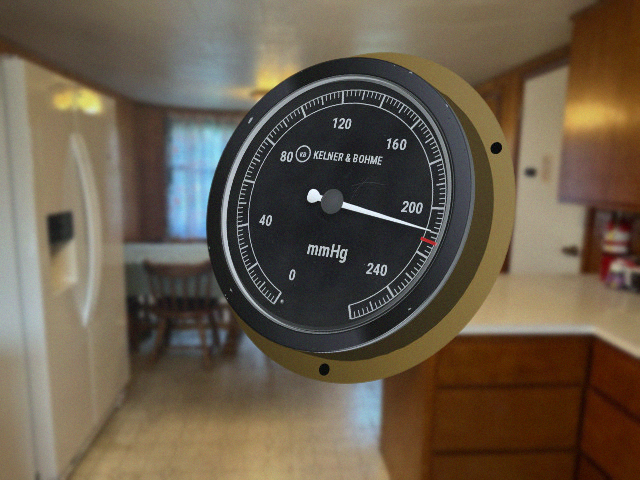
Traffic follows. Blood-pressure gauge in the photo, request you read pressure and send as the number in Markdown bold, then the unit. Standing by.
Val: **210** mmHg
